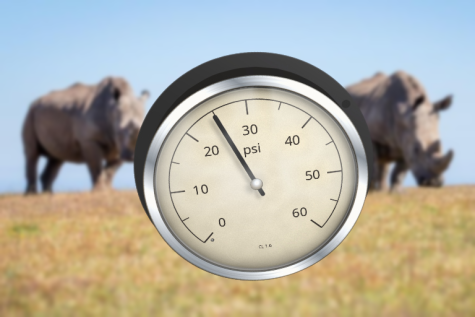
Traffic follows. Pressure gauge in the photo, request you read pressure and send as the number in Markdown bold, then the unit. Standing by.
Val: **25** psi
